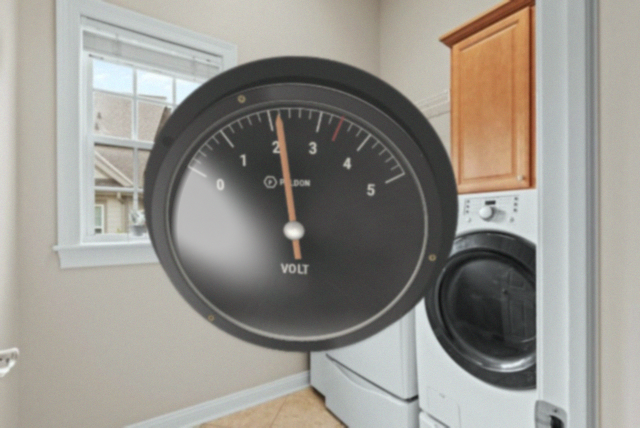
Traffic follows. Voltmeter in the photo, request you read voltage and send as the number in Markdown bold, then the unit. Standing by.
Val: **2.2** V
